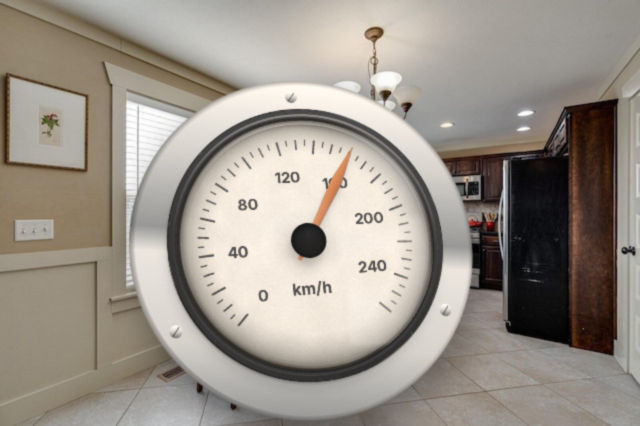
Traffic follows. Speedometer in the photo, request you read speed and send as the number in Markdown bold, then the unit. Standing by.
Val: **160** km/h
